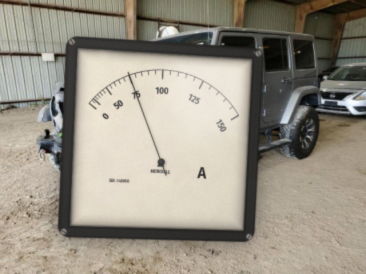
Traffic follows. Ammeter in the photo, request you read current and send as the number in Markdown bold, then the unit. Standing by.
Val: **75** A
